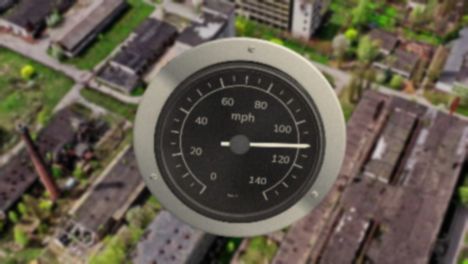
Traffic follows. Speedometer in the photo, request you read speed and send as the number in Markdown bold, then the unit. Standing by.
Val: **110** mph
